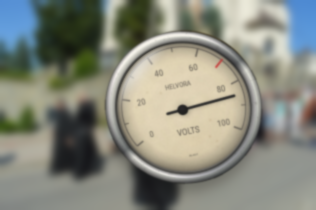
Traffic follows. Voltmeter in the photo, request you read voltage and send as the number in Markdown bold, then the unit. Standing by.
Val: **85** V
